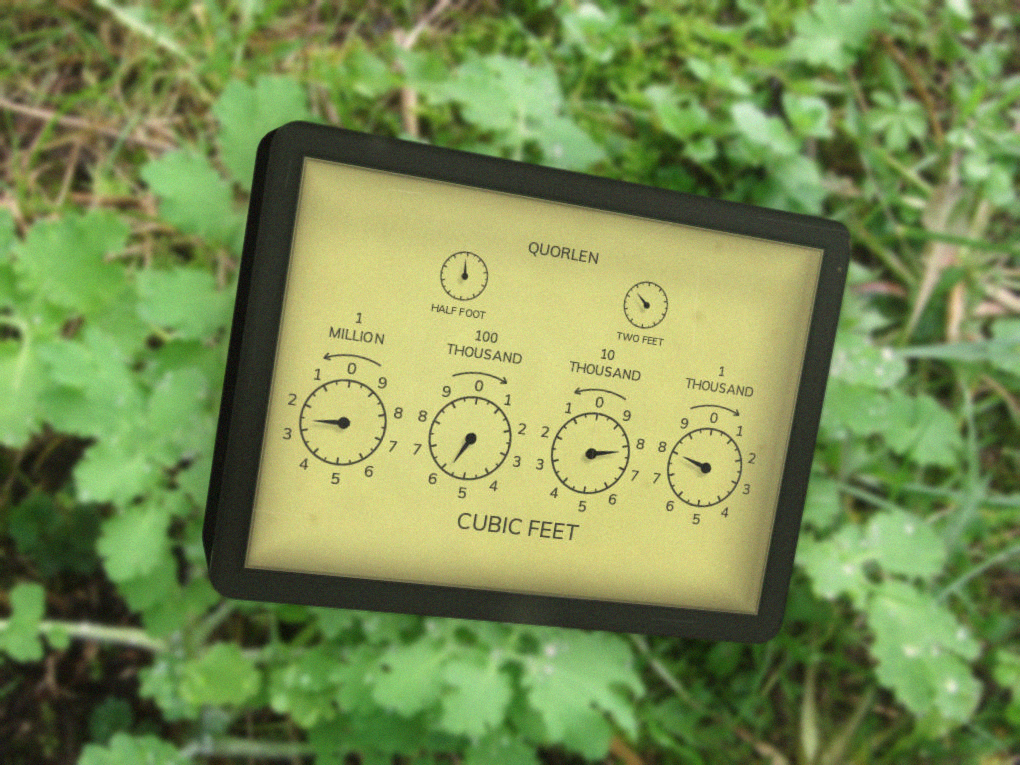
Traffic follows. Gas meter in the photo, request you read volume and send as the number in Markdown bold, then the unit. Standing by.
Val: **257800** ft³
